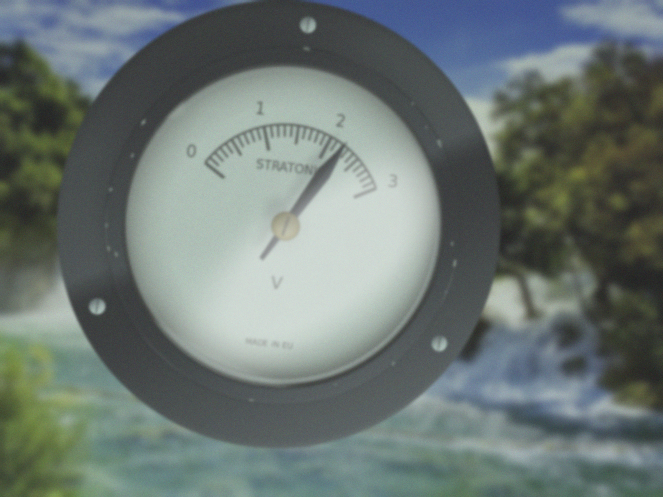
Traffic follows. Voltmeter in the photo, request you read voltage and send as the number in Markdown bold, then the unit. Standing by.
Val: **2.2** V
